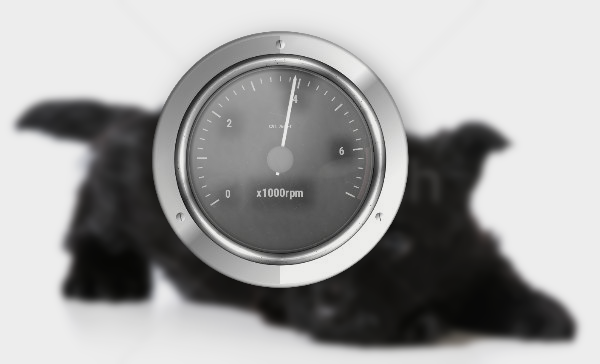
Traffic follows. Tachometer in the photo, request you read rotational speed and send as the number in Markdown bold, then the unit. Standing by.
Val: **3900** rpm
